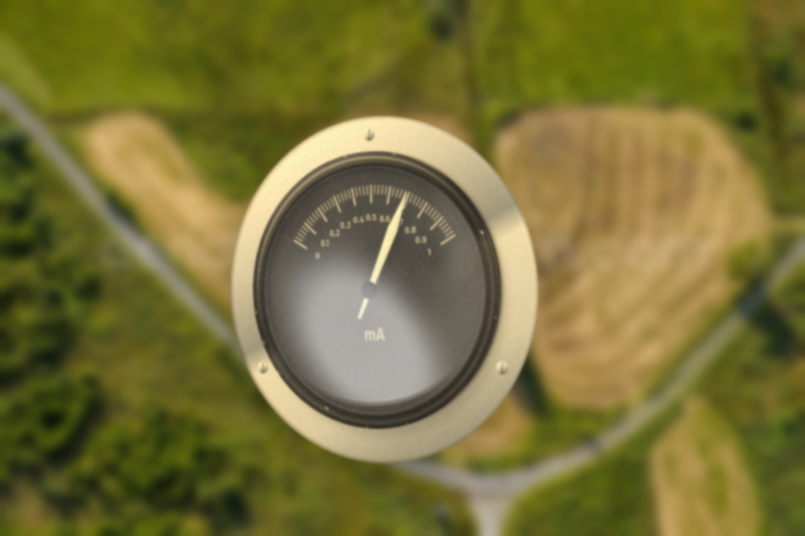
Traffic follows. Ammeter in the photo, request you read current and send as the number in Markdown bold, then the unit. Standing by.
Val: **0.7** mA
